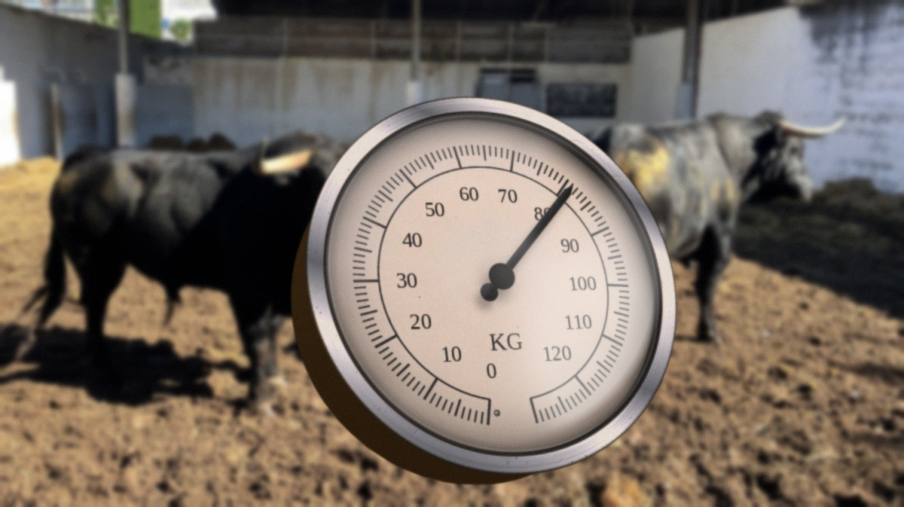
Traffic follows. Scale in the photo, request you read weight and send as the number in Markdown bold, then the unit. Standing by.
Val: **81** kg
